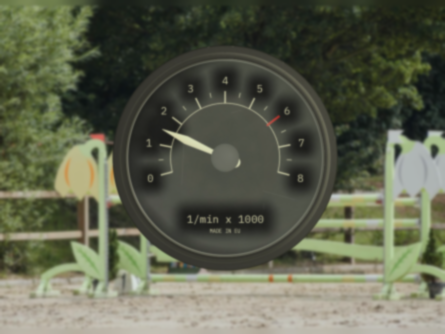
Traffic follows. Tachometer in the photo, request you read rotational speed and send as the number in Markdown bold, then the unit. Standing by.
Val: **1500** rpm
